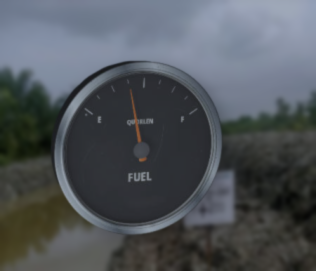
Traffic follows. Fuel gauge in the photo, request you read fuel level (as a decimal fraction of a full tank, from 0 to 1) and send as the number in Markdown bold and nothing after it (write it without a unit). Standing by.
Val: **0.375**
